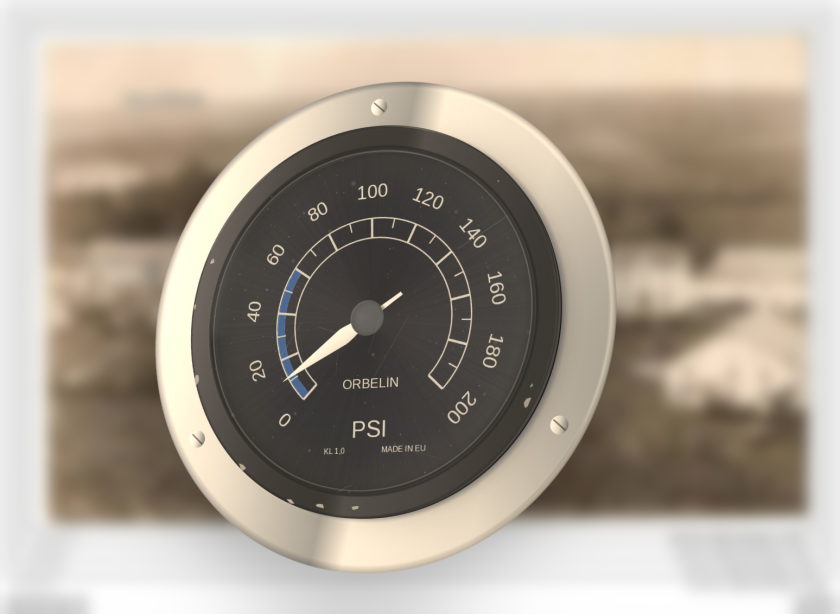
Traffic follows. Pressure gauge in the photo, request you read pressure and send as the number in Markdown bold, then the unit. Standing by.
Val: **10** psi
